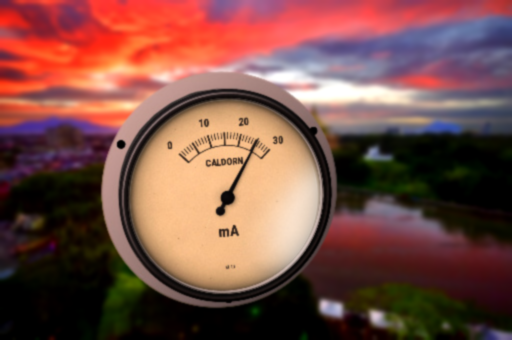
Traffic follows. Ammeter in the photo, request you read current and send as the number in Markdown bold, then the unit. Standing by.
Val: **25** mA
